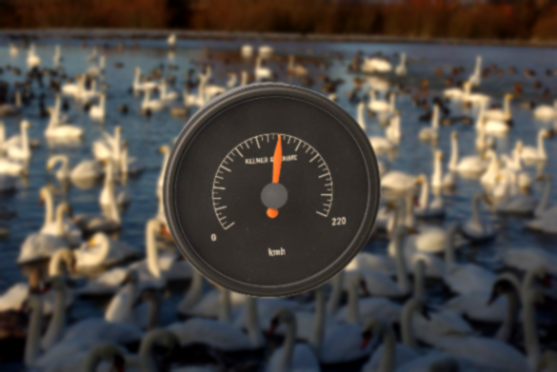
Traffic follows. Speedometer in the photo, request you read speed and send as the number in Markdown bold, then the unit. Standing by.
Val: **120** km/h
